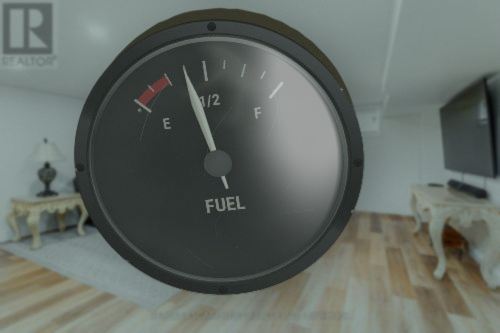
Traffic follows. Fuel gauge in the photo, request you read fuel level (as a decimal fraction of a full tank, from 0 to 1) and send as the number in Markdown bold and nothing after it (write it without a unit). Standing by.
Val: **0.375**
